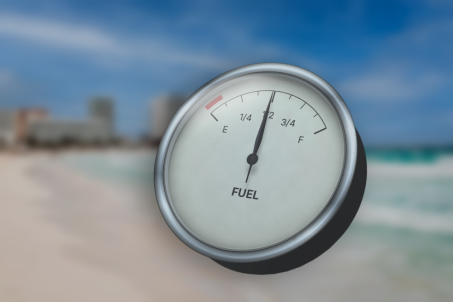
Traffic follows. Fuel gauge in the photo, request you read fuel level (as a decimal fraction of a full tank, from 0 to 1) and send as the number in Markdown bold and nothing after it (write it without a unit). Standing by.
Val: **0.5**
